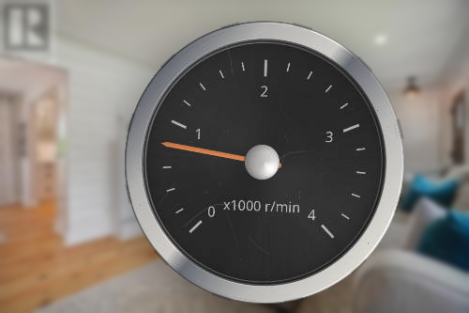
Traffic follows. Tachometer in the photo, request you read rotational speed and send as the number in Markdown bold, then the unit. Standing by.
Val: **800** rpm
